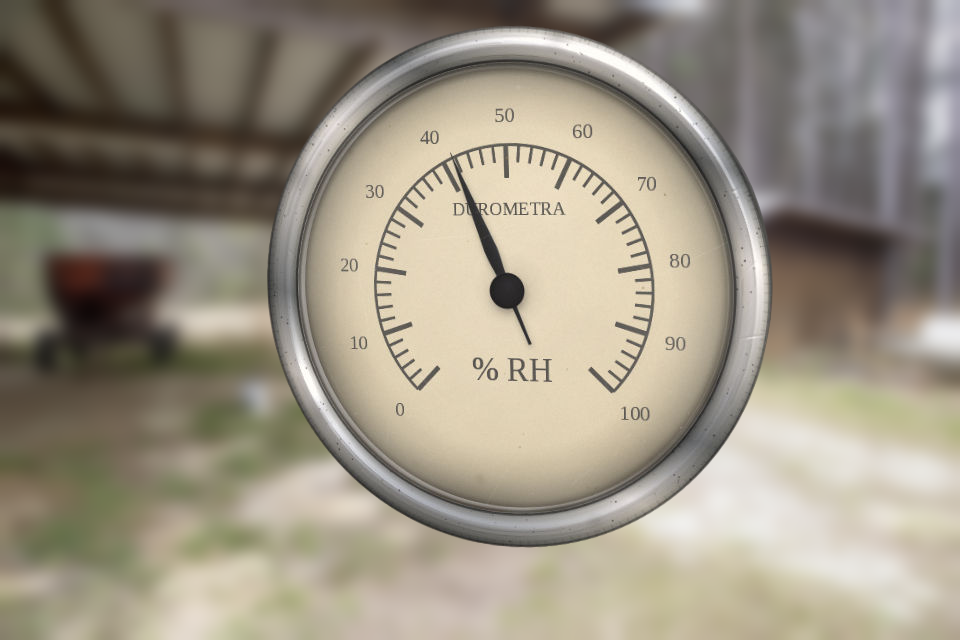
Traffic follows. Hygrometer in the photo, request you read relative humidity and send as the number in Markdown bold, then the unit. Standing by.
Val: **42** %
